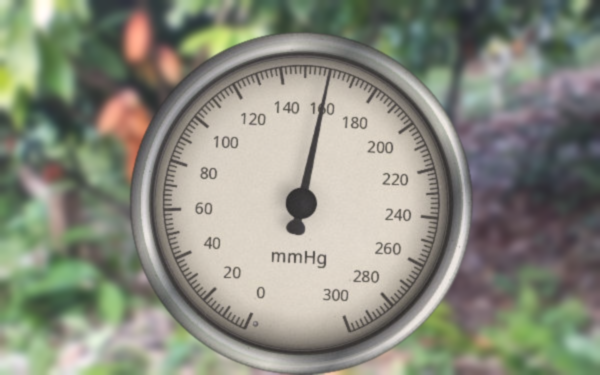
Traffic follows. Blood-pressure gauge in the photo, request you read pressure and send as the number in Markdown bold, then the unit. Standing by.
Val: **160** mmHg
